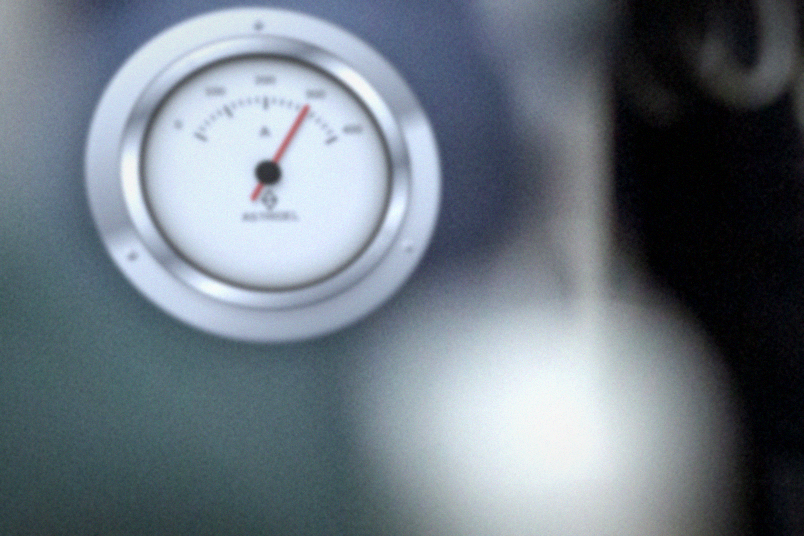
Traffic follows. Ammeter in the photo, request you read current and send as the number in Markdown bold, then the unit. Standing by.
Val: **300** A
